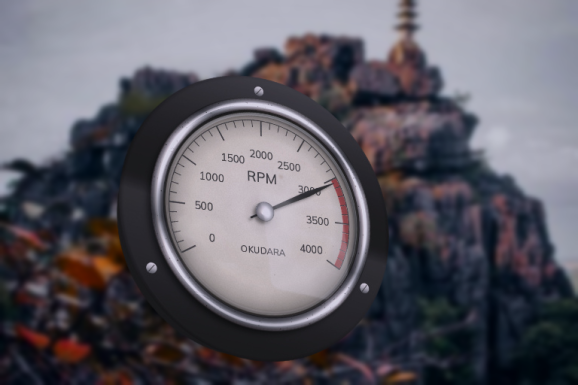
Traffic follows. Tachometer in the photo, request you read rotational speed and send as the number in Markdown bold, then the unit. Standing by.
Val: **3050** rpm
